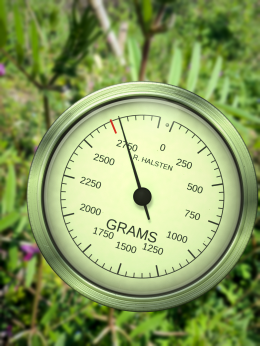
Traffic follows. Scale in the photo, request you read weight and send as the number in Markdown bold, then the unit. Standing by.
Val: **2750** g
